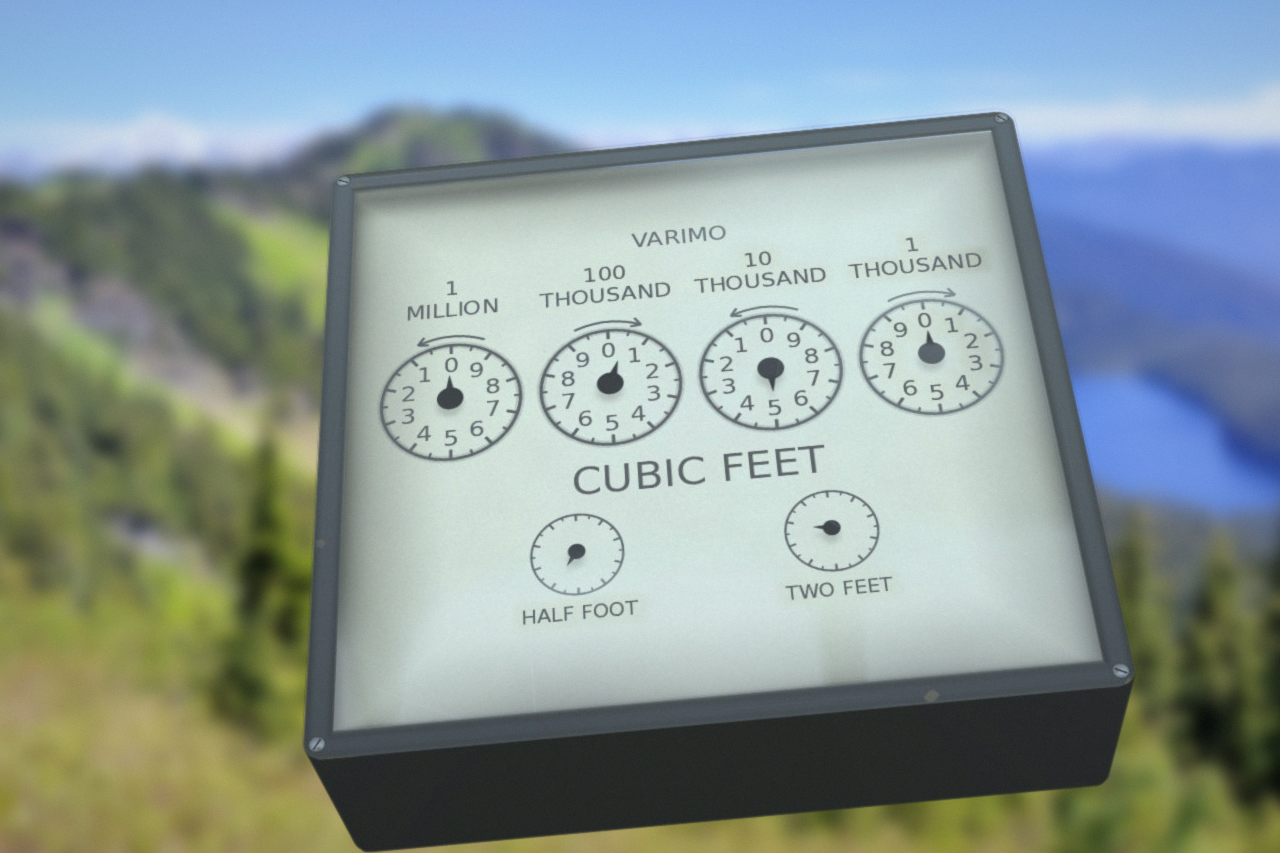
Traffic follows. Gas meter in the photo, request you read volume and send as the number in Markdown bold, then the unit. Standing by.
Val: **5000** ft³
